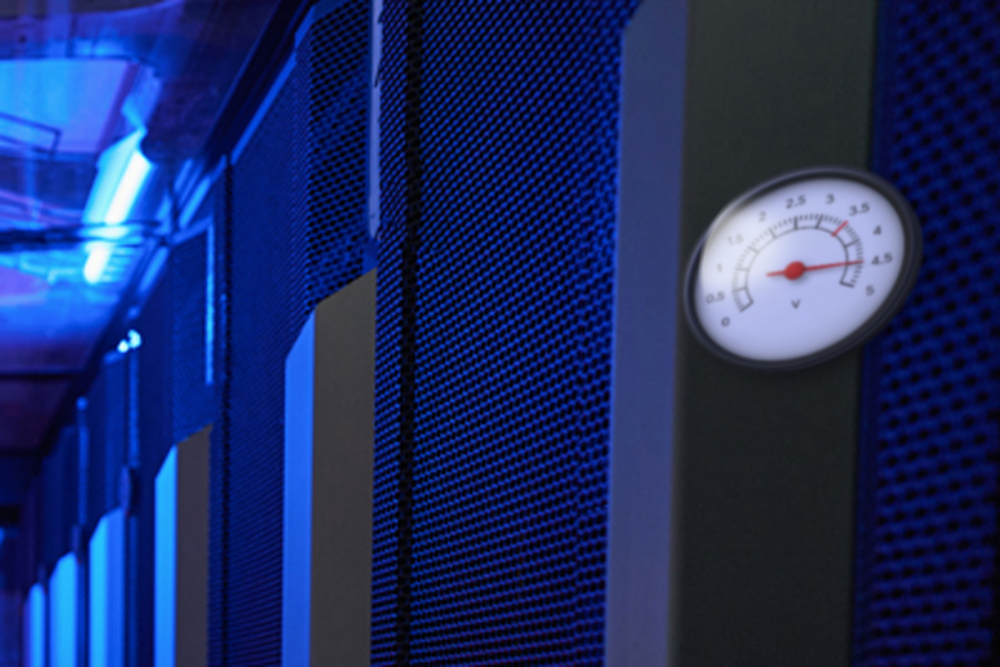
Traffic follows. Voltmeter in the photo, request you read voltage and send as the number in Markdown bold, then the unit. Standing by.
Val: **4.5** V
